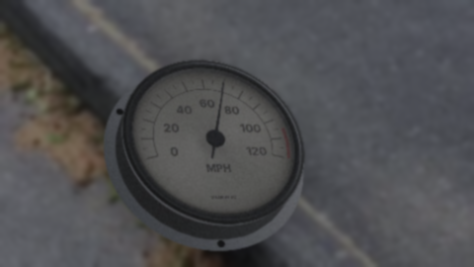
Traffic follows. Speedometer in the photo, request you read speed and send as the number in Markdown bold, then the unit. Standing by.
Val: **70** mph
